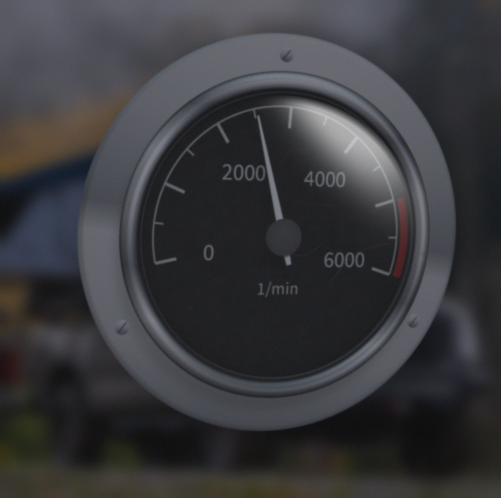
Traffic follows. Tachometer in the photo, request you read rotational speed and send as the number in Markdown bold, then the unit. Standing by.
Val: **2500** rpm
